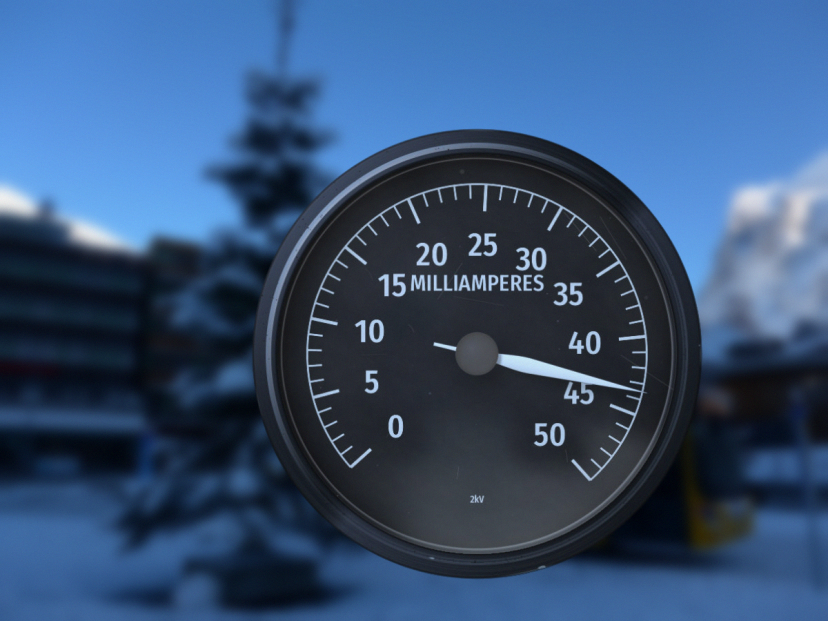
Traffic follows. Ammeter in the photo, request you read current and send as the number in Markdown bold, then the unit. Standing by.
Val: **43.5** mA
